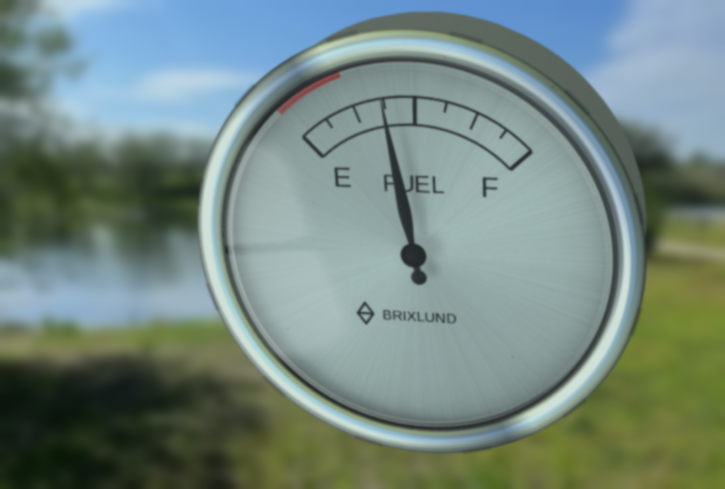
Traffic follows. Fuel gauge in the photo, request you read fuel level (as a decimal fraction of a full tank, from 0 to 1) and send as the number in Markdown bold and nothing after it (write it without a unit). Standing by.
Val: **0.375**
